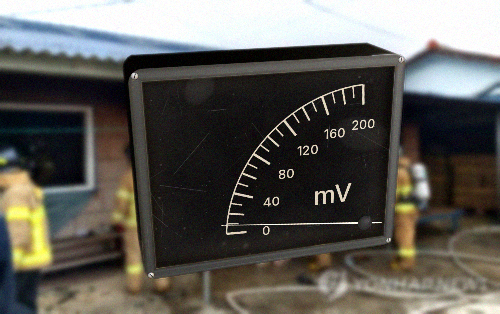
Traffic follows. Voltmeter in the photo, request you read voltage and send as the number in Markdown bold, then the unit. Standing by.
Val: **10** mV
